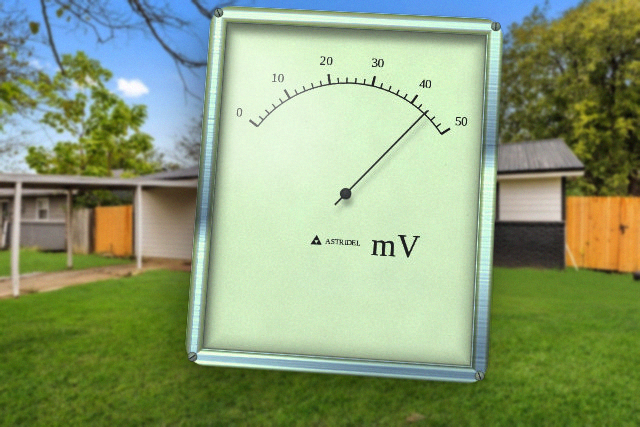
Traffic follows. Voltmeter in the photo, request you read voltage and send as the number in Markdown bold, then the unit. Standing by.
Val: **44** mV
